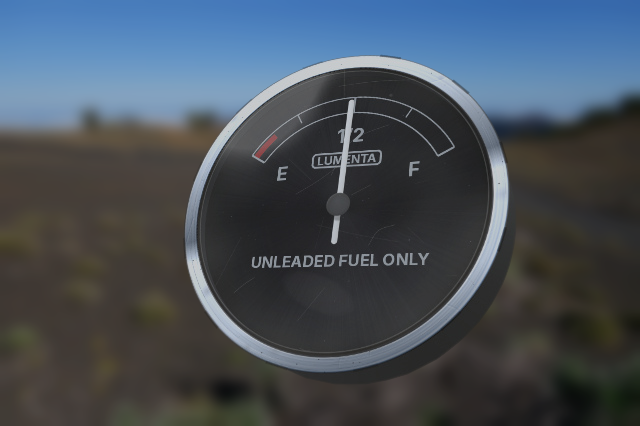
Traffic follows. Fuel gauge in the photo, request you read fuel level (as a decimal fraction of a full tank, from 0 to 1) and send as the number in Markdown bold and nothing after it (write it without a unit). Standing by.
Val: **0.5**
